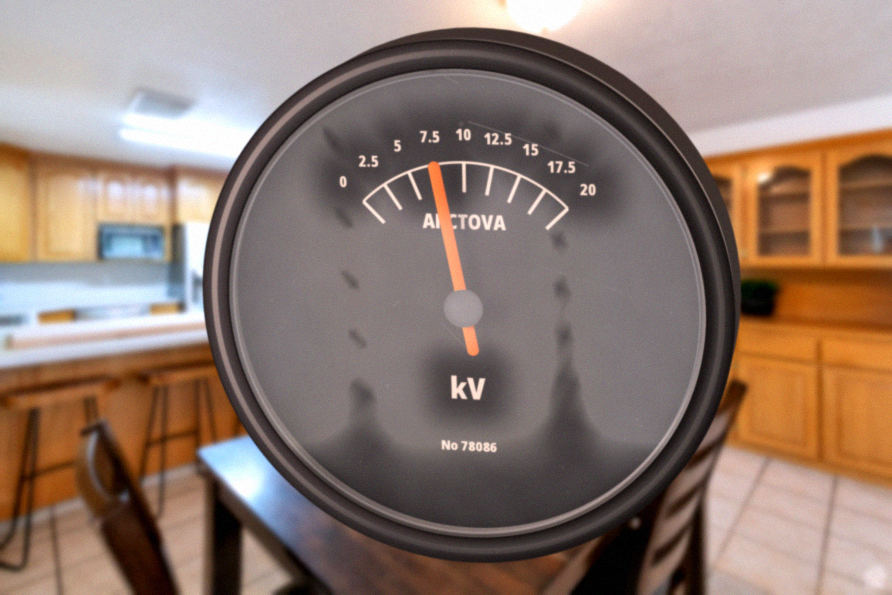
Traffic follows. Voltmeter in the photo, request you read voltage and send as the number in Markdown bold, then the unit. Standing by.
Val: **7.5** kV
